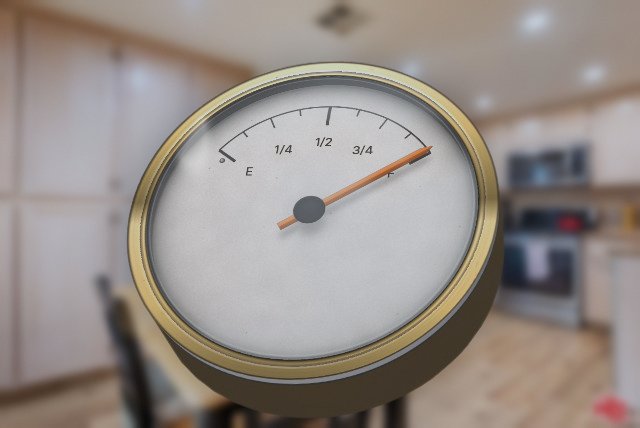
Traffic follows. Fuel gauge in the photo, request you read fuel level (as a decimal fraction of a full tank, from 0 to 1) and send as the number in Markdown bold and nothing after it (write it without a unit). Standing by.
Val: **1**
